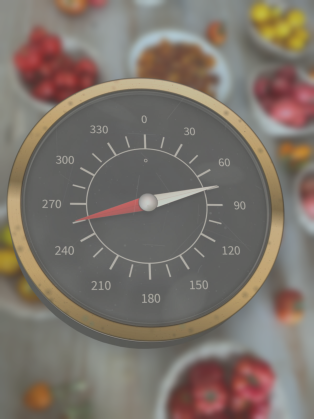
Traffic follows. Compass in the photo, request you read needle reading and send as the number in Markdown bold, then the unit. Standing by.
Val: **255** °
